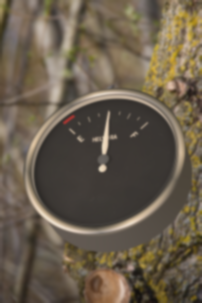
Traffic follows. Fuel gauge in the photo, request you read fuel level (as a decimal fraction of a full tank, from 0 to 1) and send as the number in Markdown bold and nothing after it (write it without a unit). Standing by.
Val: **0.5**
